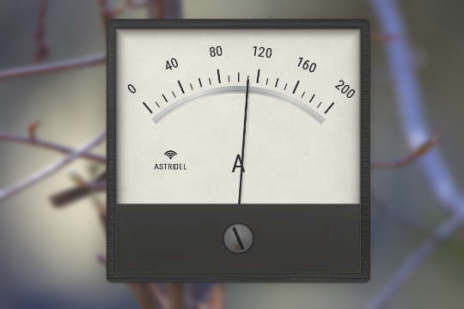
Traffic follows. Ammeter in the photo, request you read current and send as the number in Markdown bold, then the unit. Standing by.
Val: **110** A
